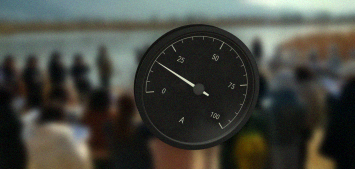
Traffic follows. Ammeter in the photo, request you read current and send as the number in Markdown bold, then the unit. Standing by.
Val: **15** A
